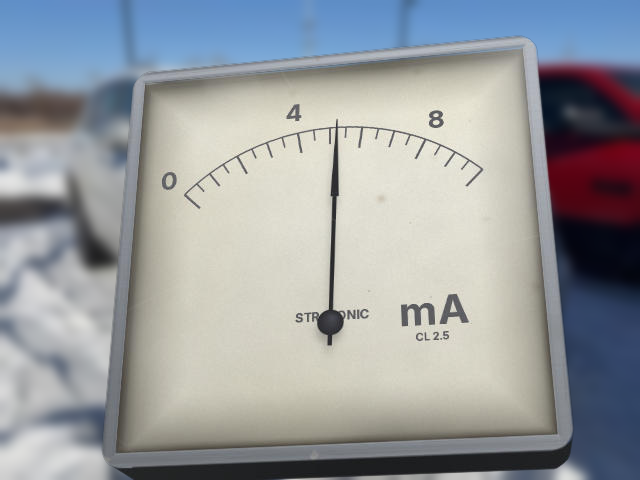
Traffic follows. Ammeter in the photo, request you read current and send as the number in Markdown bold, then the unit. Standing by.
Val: **5.25** mA
